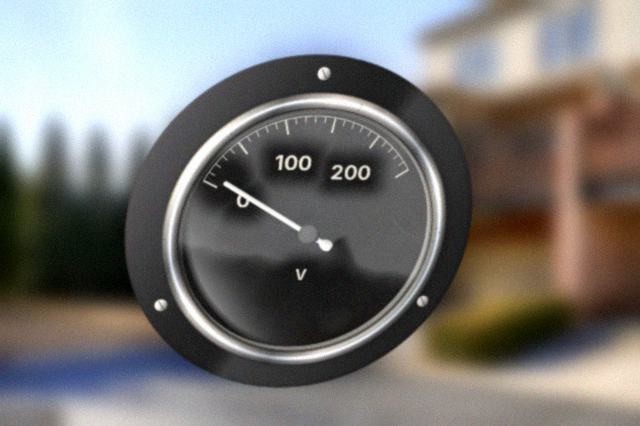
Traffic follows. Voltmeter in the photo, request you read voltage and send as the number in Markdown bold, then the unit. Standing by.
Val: **10** V
